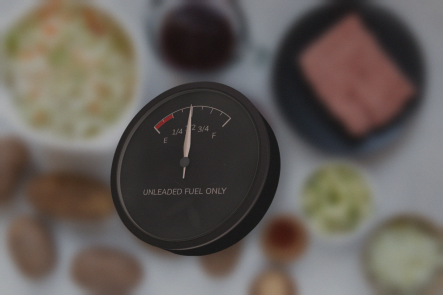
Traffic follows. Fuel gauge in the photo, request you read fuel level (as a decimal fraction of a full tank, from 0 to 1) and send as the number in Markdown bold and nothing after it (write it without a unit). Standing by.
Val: **0.5**
